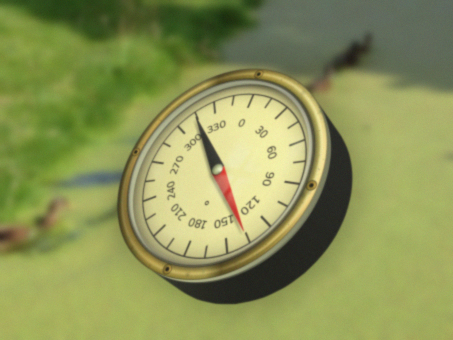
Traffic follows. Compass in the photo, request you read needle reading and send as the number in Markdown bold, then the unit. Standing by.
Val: **135** °
